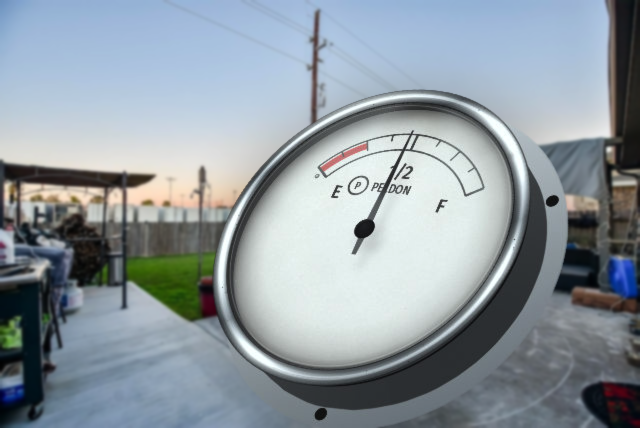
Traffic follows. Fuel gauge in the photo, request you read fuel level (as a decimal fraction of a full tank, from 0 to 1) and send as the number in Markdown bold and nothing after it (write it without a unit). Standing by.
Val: **0.5**
